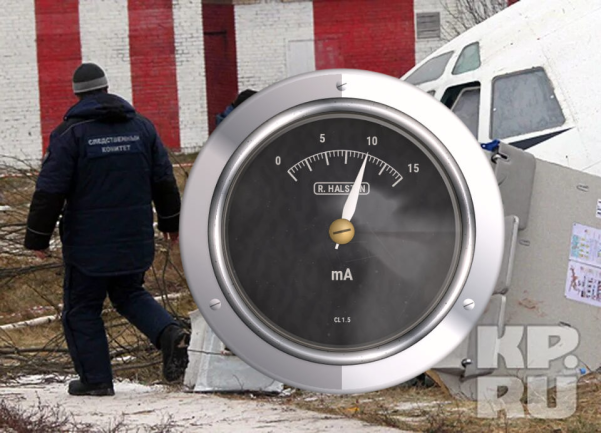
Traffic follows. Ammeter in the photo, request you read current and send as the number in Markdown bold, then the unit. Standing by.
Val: **10** mA
